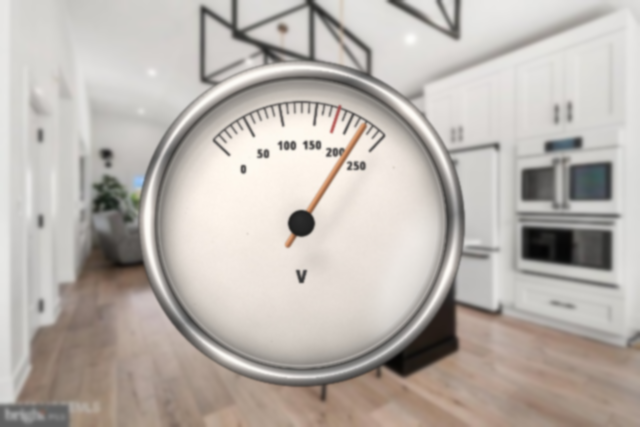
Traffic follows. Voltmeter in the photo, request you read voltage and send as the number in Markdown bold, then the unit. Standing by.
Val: **220** V
